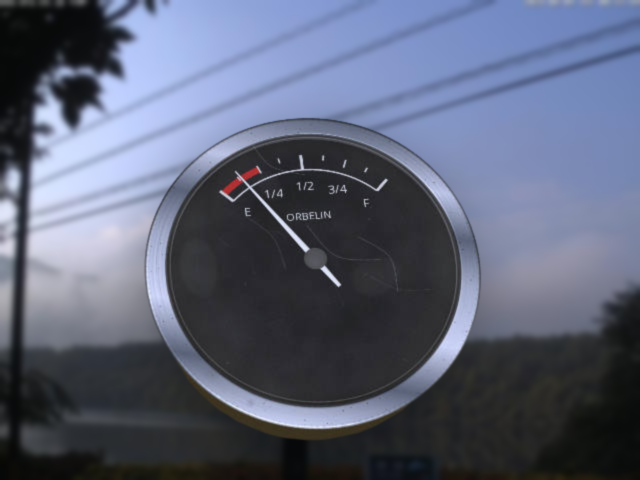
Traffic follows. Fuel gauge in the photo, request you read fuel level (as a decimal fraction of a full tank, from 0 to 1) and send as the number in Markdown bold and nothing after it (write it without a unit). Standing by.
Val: **0.125**
